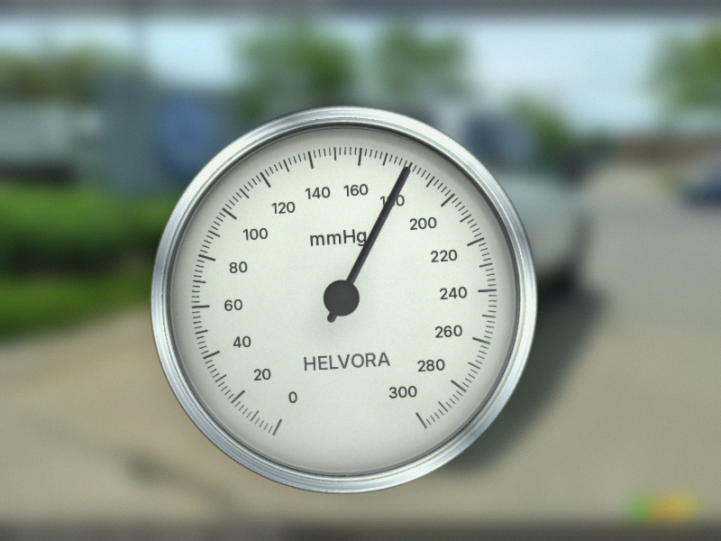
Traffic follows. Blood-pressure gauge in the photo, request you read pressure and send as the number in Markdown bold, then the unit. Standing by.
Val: **180** mmHg
